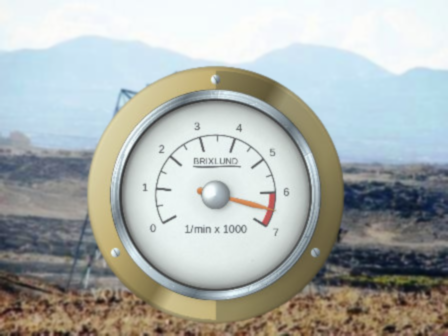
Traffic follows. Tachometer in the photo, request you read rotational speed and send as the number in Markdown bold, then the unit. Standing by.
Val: **6500** rpm
